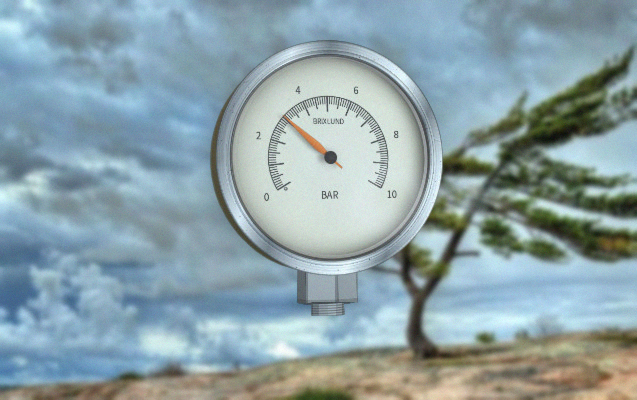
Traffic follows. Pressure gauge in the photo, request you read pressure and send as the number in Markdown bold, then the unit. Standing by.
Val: **3** bar
